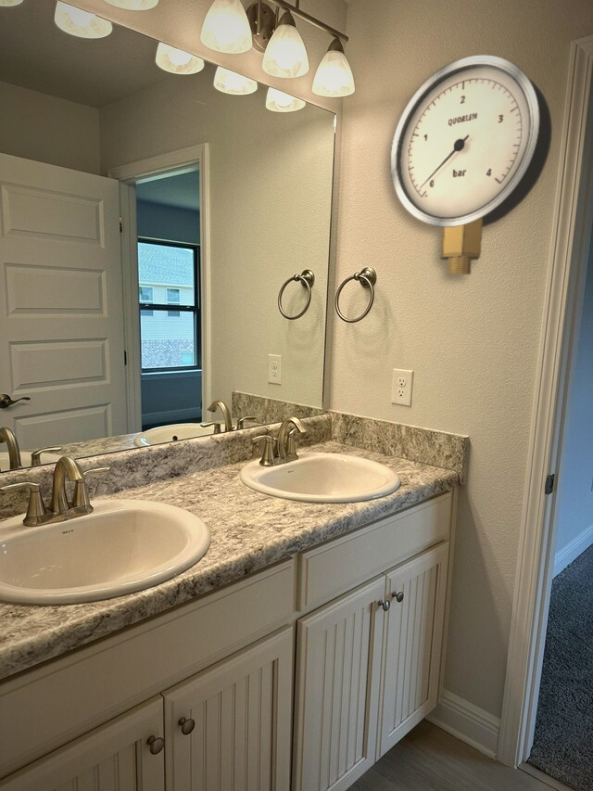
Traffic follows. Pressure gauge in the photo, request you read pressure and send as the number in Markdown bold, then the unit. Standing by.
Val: **0.1** bar
